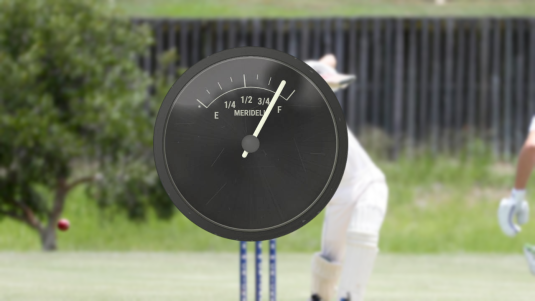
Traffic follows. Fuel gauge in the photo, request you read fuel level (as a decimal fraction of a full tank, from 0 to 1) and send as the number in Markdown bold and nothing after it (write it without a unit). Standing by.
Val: **0.875**
